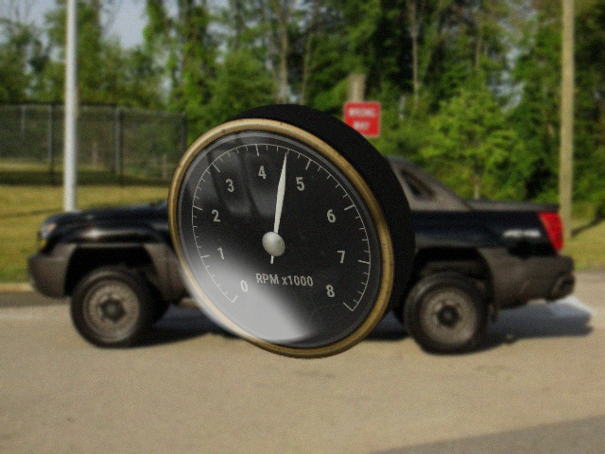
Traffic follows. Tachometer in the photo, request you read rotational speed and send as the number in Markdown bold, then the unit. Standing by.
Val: **4600** rpm
